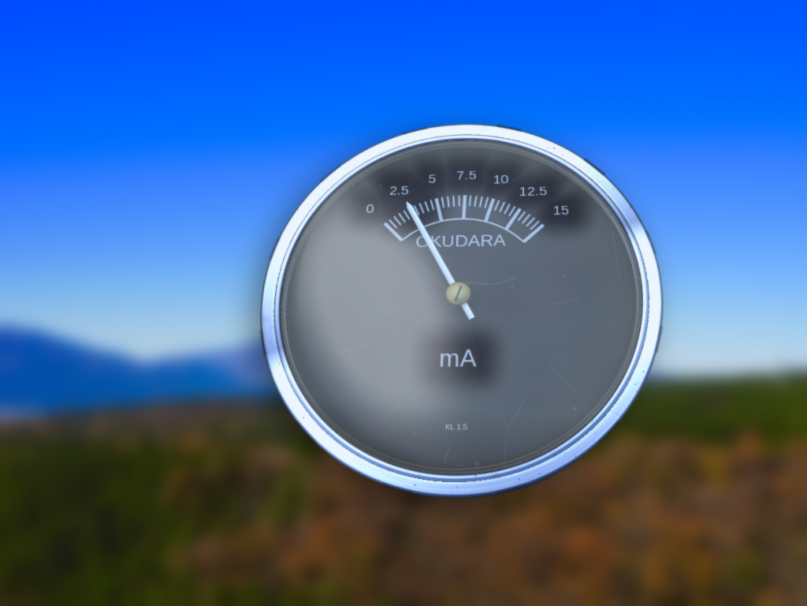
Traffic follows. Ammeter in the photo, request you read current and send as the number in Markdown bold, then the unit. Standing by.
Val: **2.5** mA
